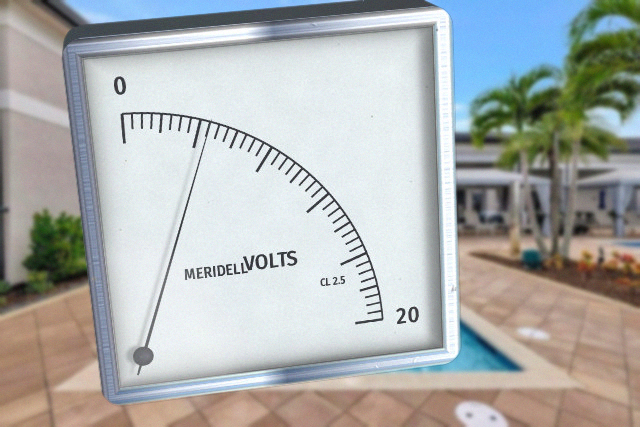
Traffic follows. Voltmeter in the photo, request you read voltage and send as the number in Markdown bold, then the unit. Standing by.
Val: **4.5** V
